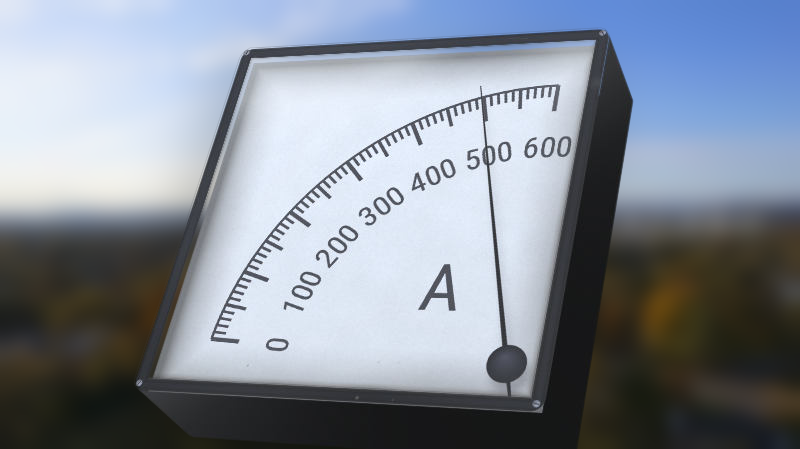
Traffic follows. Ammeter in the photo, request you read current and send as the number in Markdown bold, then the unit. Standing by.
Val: **500** A
